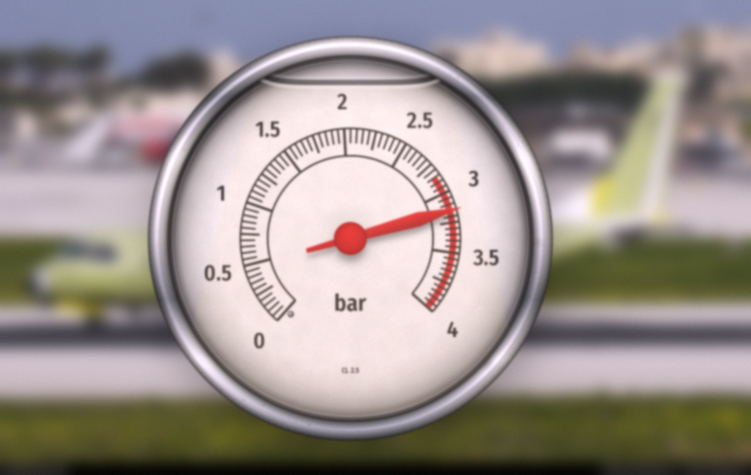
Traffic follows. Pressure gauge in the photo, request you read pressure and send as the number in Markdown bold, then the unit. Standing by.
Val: **3.15** bar
